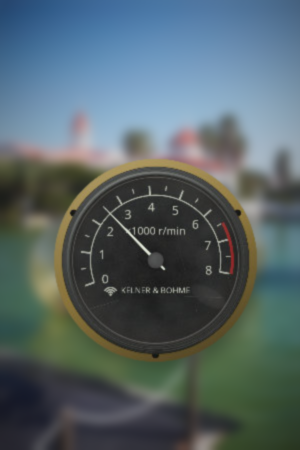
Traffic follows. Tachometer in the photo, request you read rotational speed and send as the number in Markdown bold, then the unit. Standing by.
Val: **2500** rpm
